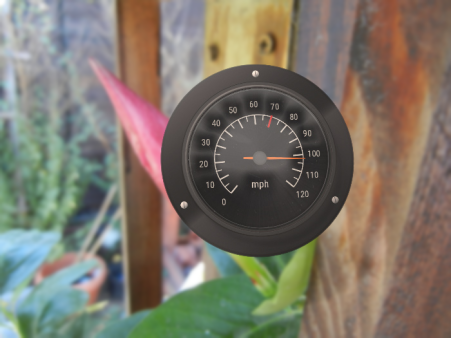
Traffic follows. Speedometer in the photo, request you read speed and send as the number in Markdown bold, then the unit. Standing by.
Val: **102.5** mph
